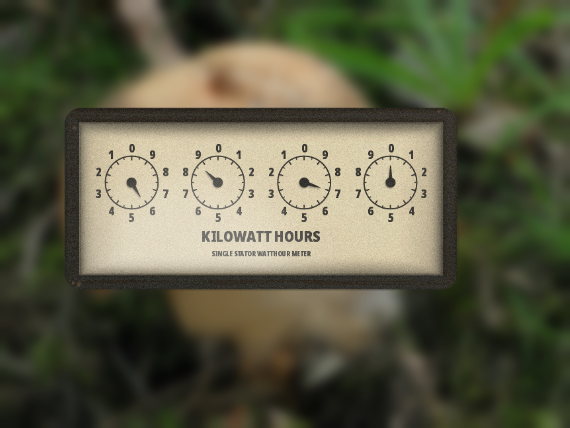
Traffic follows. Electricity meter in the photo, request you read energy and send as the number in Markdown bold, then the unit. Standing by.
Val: **5870** kWh
